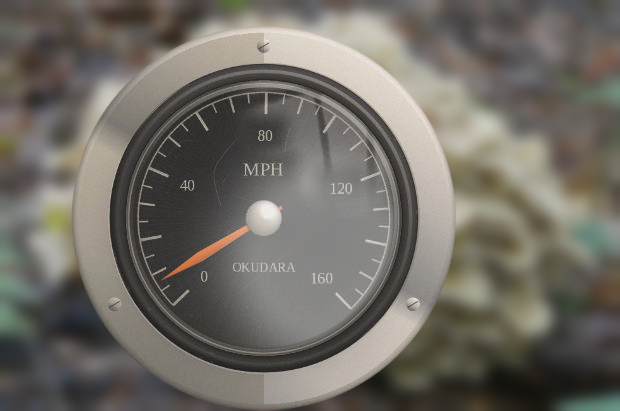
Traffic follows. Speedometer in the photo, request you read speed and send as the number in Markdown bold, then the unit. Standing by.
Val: **7.5** mph
